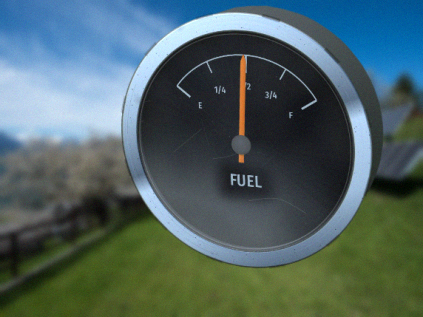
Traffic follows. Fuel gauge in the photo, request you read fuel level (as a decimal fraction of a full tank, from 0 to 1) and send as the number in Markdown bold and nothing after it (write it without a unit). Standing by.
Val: **0.5**
